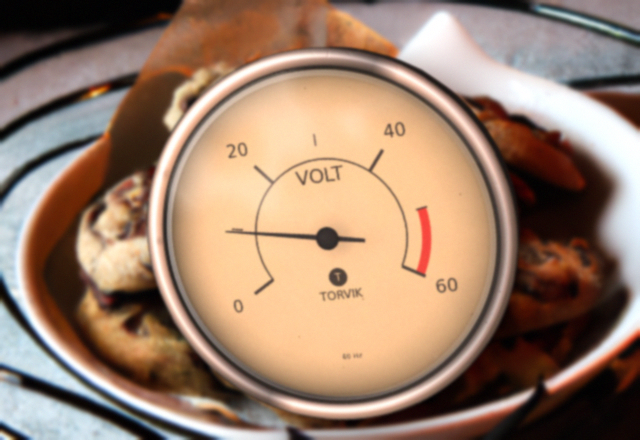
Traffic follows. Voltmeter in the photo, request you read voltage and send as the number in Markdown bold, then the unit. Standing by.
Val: **10** V
